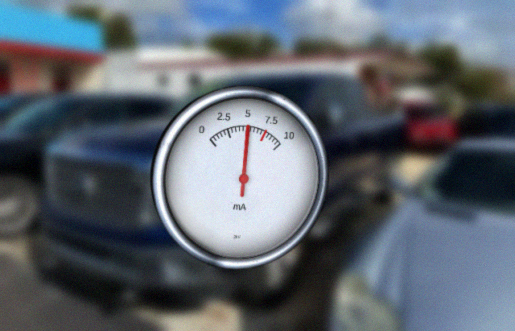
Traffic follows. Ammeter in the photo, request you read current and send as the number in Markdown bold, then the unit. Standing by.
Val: **5** mA
